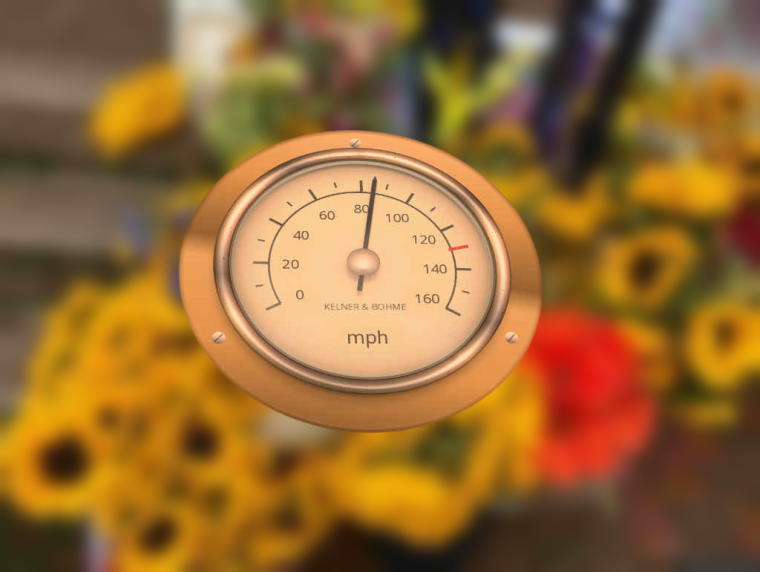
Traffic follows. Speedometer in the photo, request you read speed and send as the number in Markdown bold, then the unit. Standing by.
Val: **85** mph
